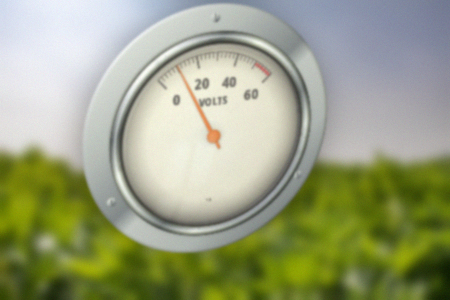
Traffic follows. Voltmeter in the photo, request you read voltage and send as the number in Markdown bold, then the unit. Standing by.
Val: **10** V
